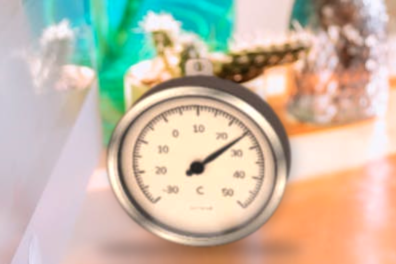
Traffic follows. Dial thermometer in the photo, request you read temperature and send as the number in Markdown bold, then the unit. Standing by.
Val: **25** °C
